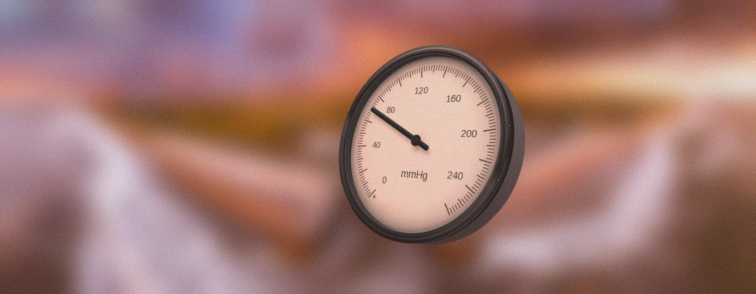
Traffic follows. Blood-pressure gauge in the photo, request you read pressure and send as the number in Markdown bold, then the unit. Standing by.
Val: **70** mmHg
